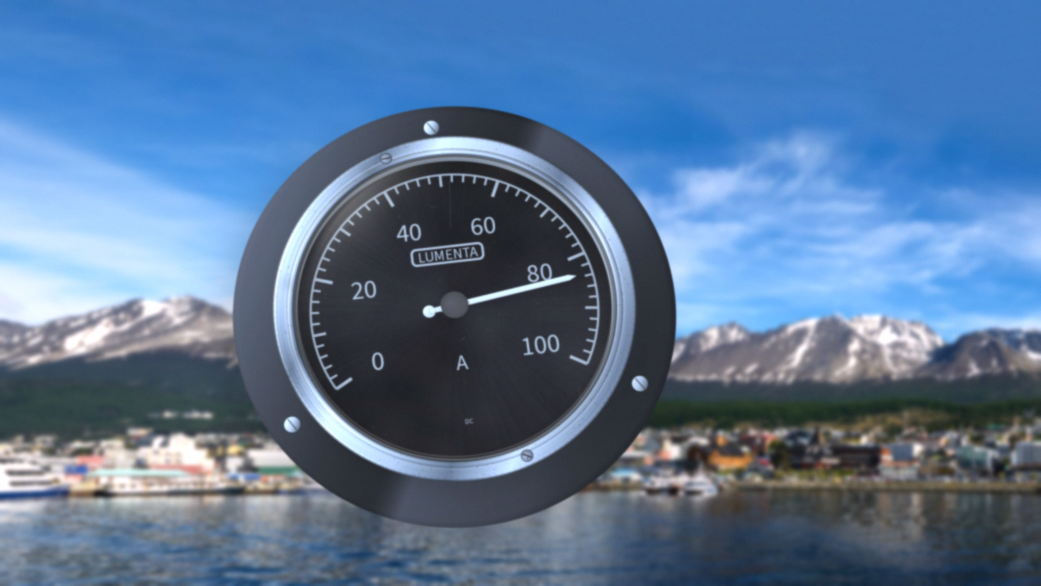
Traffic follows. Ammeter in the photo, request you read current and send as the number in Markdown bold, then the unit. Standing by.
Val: **84** A
